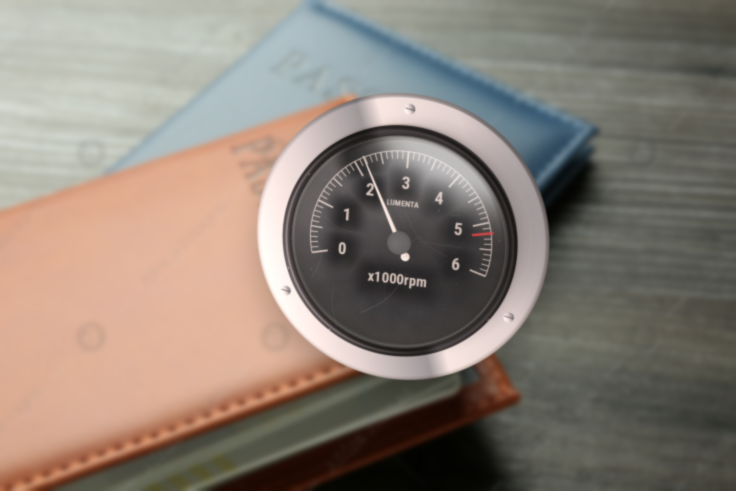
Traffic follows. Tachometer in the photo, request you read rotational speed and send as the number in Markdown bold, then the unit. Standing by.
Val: **2200** rpm
